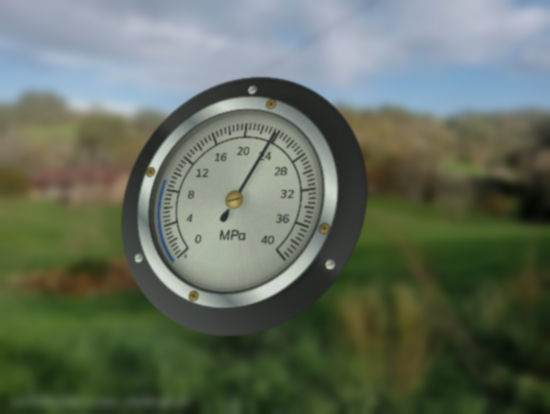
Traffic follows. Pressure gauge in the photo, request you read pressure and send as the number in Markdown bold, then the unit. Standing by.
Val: **24** MPa
